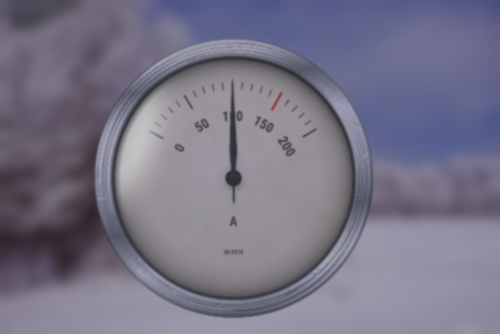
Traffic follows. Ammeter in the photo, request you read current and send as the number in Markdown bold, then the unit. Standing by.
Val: **100** A
